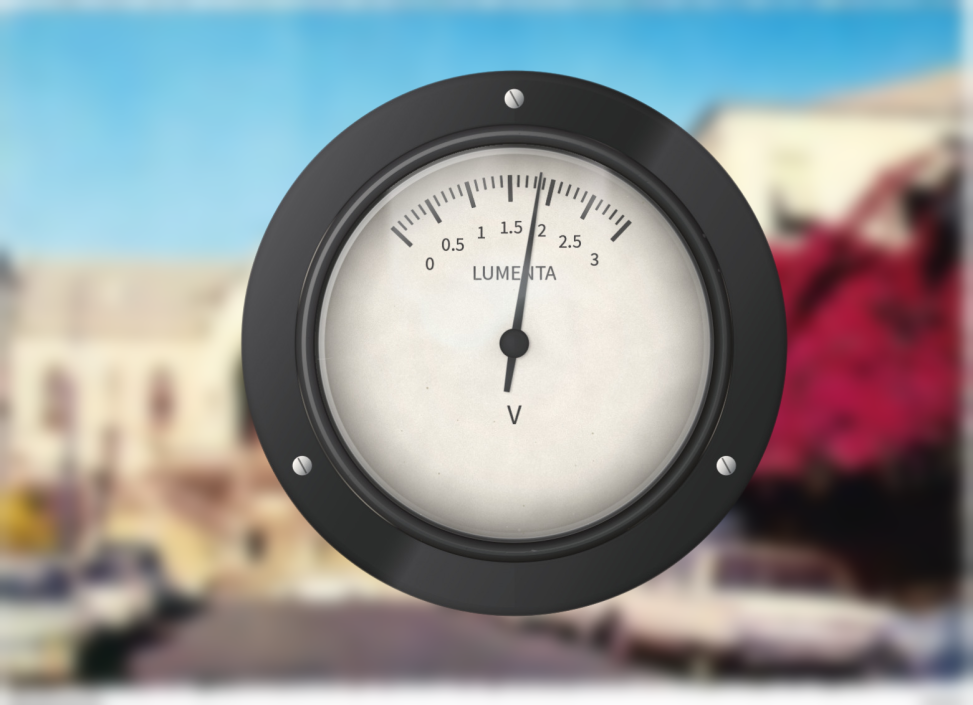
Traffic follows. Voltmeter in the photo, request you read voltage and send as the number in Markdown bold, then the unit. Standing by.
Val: **1.85** V
